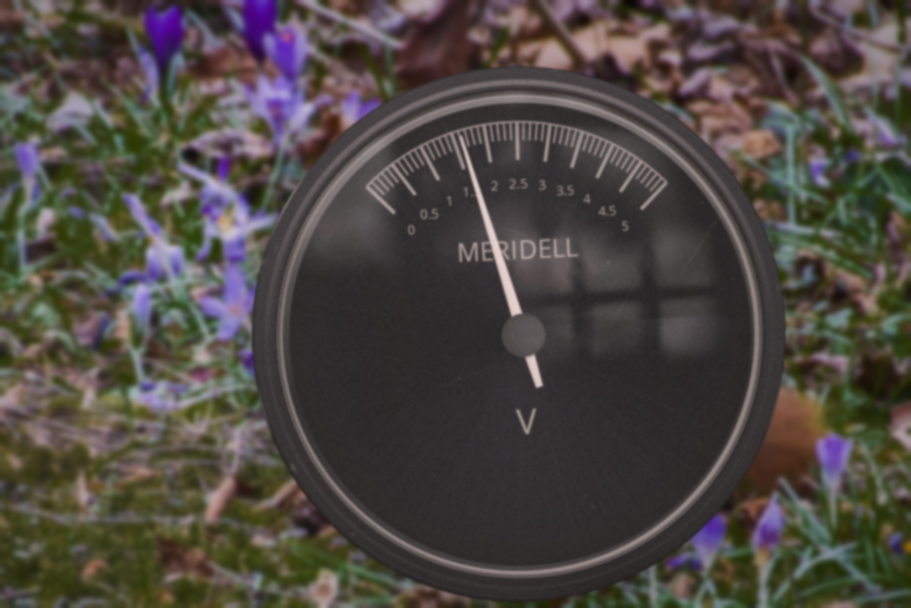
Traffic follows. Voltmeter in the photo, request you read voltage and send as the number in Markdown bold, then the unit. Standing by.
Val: **1.6** V
